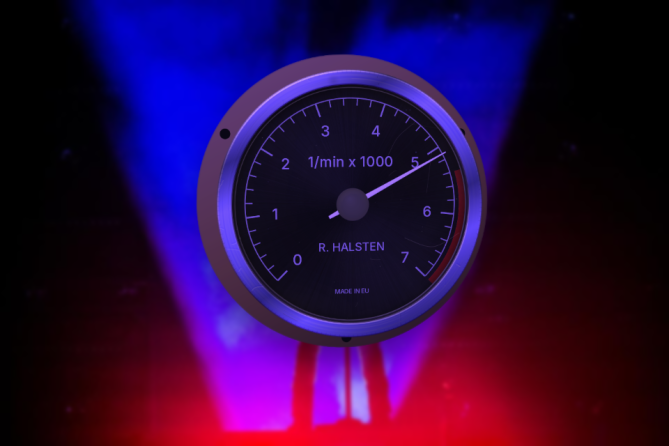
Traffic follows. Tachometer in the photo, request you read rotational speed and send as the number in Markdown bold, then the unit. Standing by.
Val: **5100** rpm
